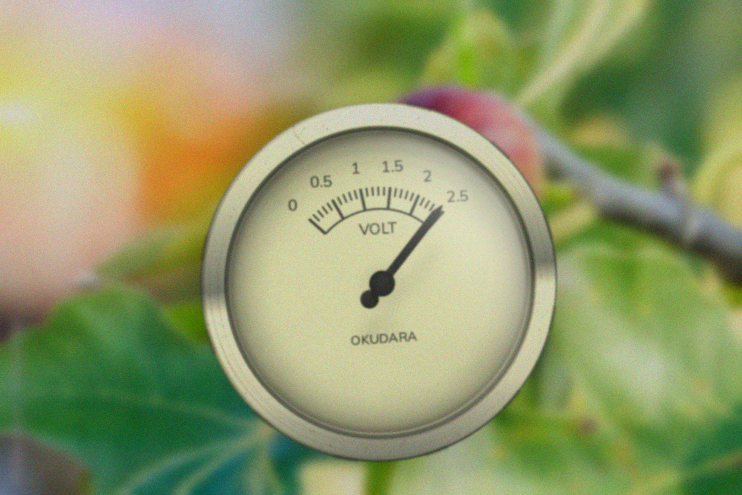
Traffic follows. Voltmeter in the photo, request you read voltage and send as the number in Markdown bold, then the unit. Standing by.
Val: **2.4** V
